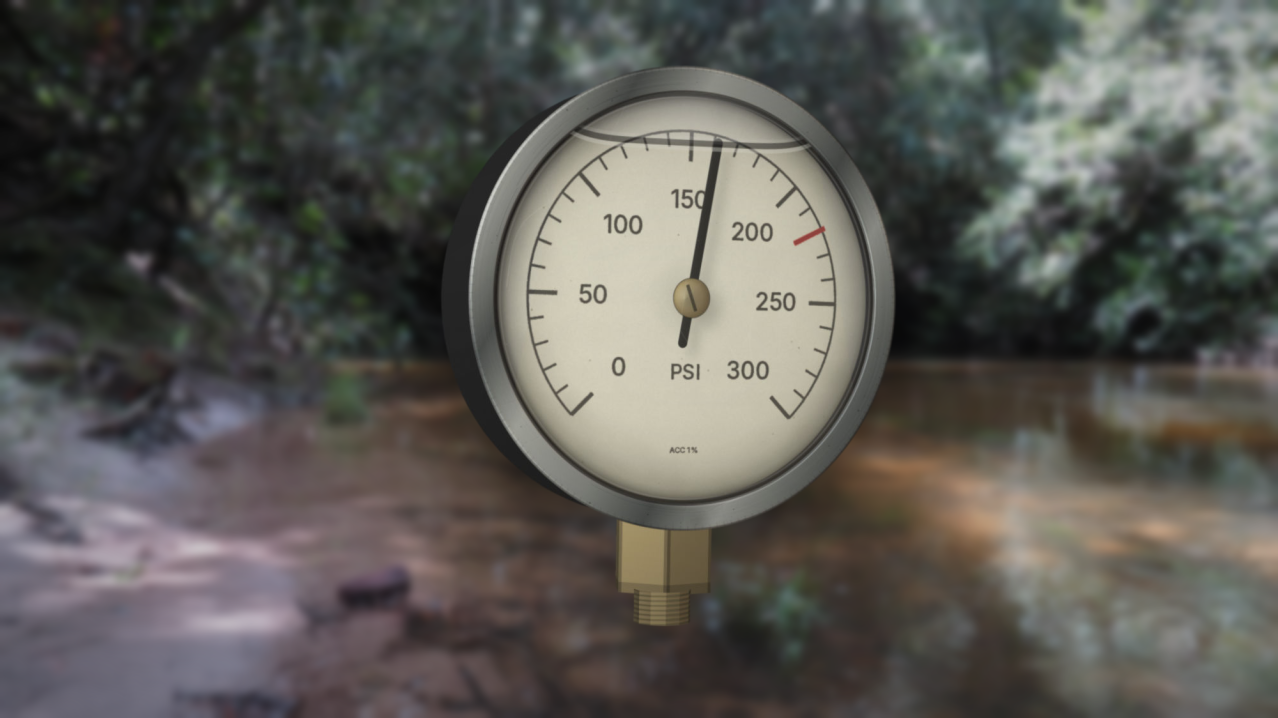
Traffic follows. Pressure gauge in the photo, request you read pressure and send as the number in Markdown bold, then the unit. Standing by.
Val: **160** psi
